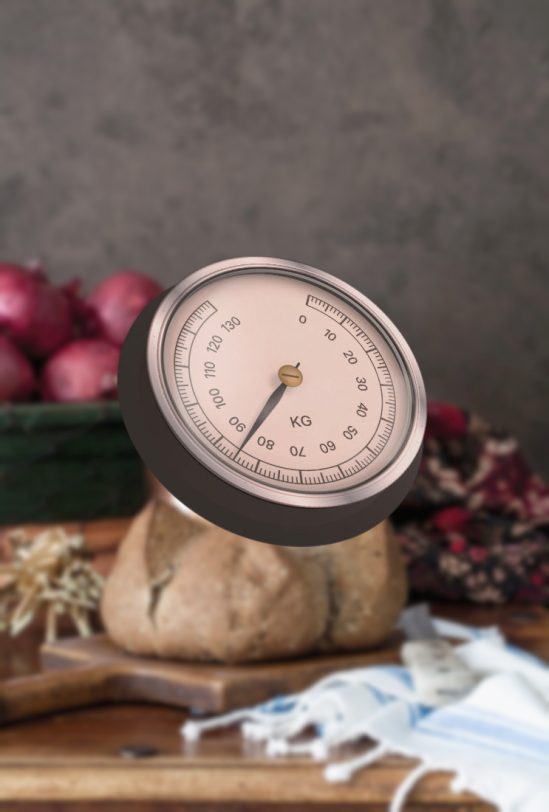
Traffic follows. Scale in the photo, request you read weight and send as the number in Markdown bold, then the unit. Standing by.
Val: **85** kg
